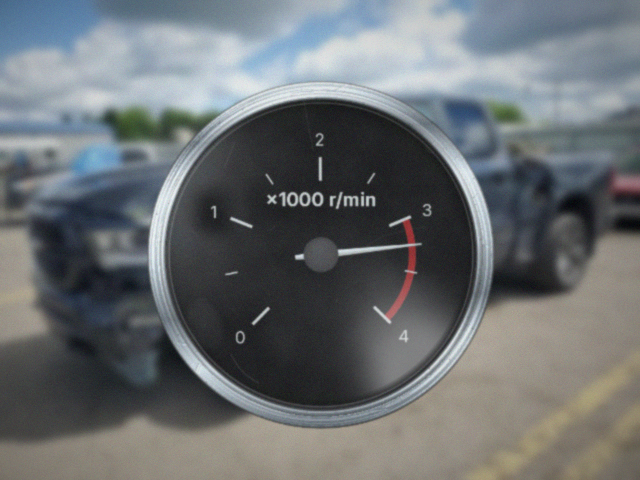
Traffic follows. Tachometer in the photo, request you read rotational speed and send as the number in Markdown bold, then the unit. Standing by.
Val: **3250** rpm
